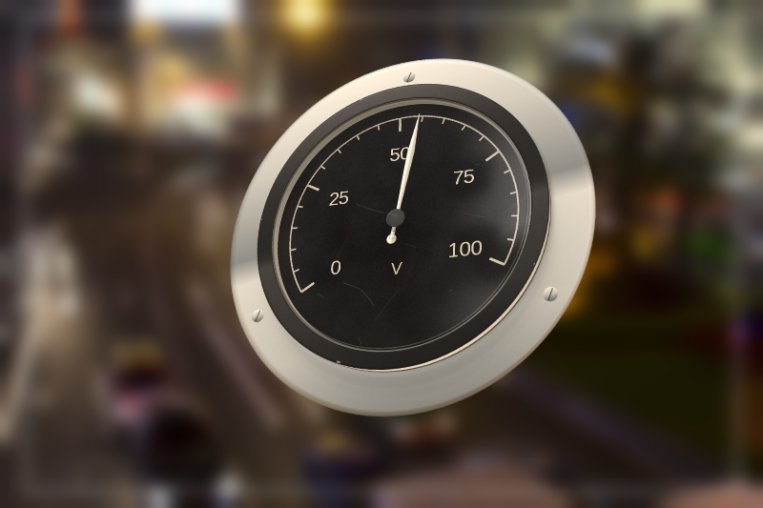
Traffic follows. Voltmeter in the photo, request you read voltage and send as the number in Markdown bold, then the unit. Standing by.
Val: **55** V
